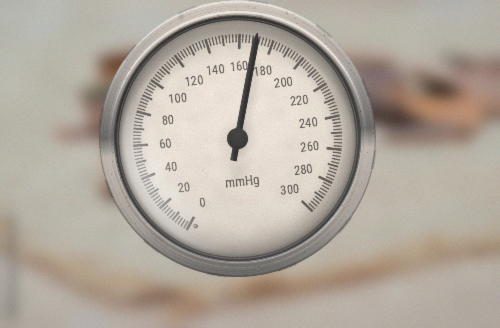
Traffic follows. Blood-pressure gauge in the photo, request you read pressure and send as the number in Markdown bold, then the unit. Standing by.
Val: **170** mmHg
